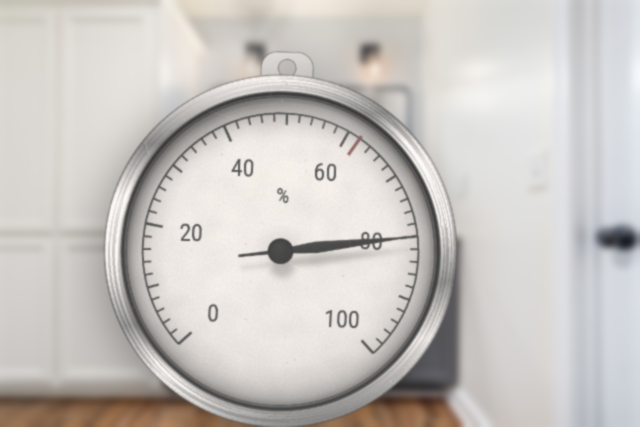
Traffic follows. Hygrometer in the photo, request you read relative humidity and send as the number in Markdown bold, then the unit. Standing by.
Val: **80** %
